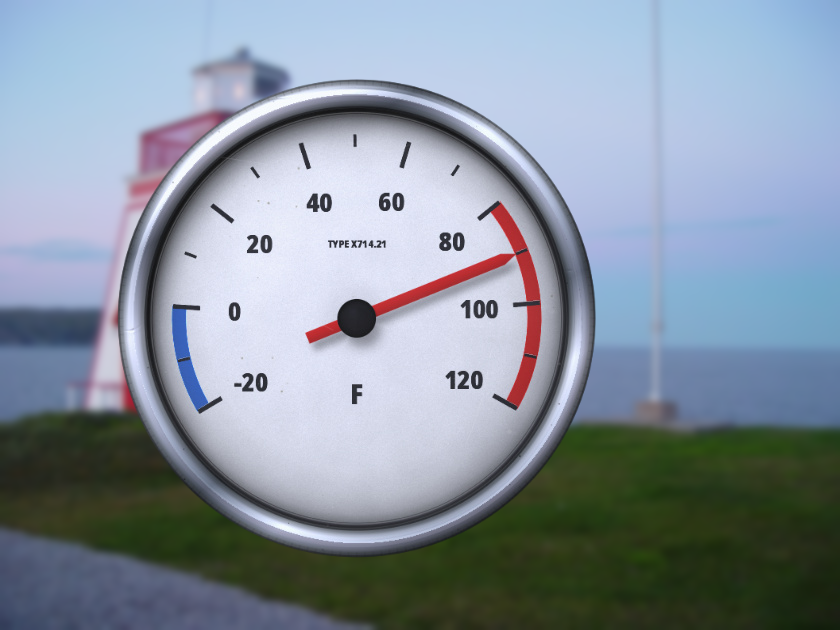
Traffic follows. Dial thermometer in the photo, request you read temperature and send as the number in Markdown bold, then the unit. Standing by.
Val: **90** °F
